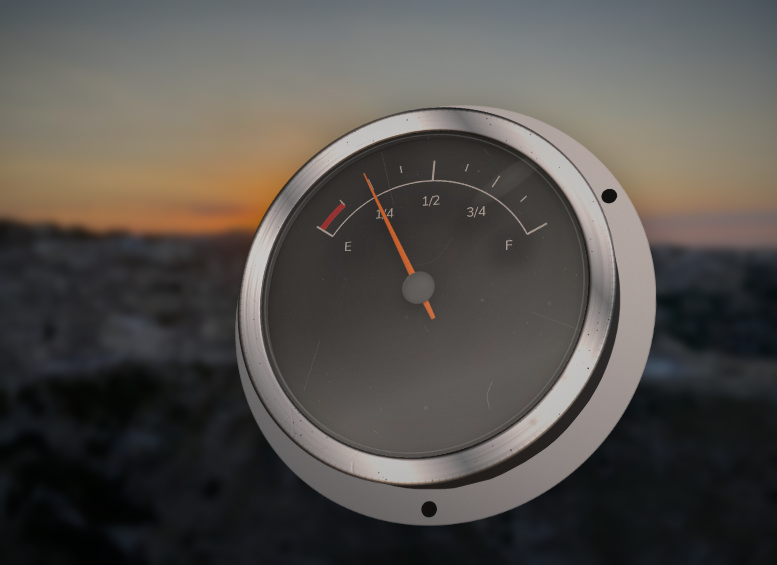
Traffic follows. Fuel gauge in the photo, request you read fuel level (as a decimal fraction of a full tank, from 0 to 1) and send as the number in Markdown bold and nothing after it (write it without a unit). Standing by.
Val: **0.25**
